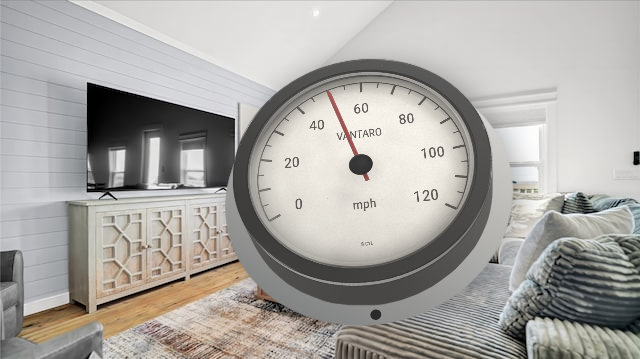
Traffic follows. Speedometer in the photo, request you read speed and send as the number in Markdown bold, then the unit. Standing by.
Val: **50** mph
